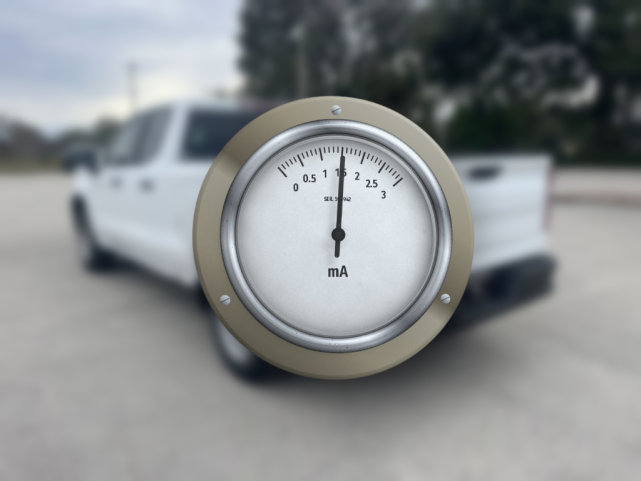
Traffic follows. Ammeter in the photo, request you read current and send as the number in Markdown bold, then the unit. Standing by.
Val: **1.5** mA
